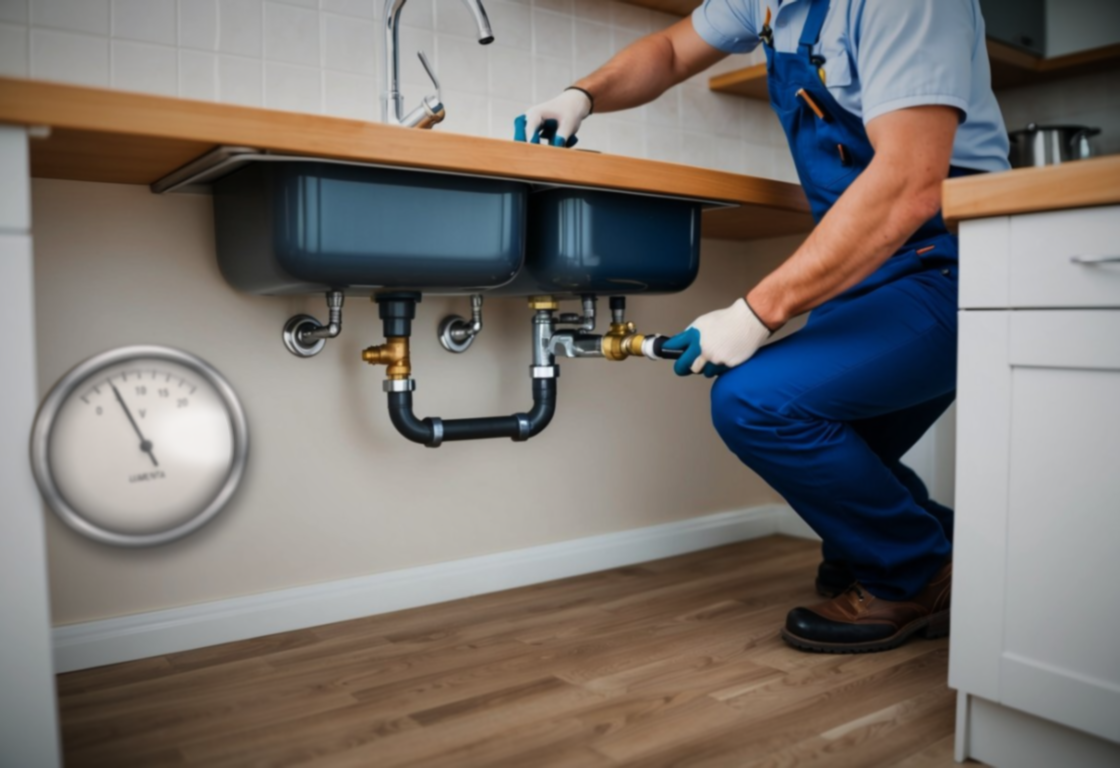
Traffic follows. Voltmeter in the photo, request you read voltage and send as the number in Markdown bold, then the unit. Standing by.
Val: **5** V
